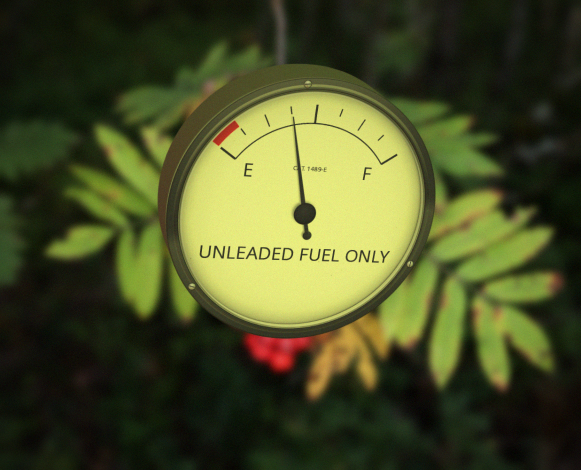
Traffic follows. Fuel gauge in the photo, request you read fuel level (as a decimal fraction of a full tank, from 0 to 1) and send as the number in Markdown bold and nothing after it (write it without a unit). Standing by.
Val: **0.375**
